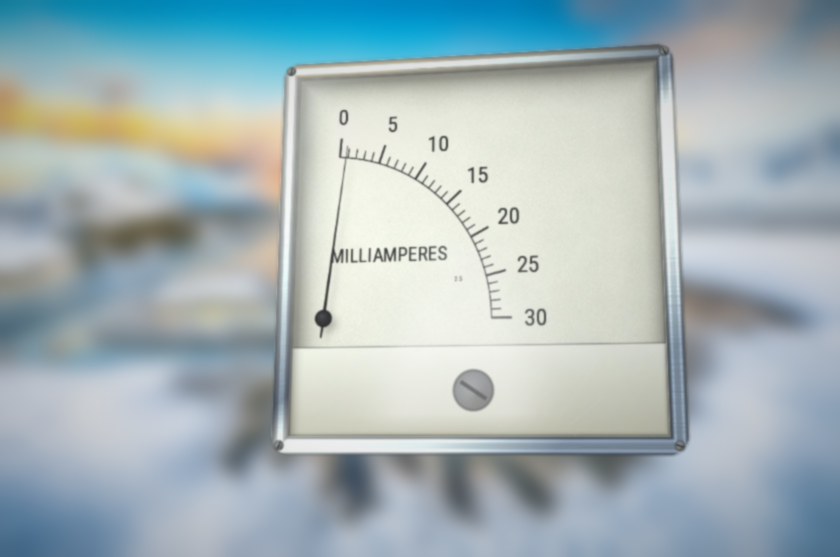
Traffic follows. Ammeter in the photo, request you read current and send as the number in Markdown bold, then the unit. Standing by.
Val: **1** mA
